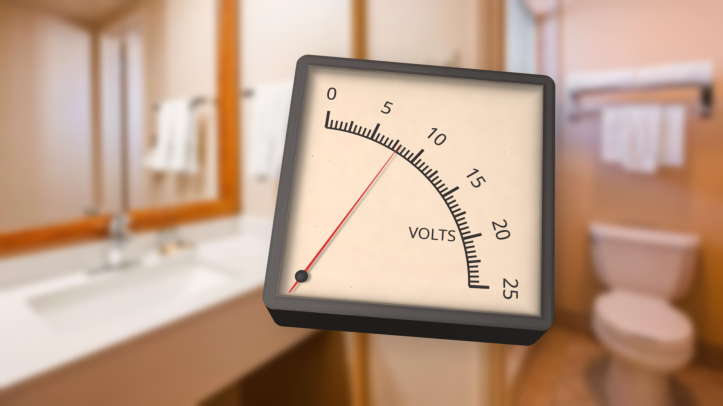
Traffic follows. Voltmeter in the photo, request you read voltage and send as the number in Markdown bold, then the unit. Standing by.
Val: **8** V
